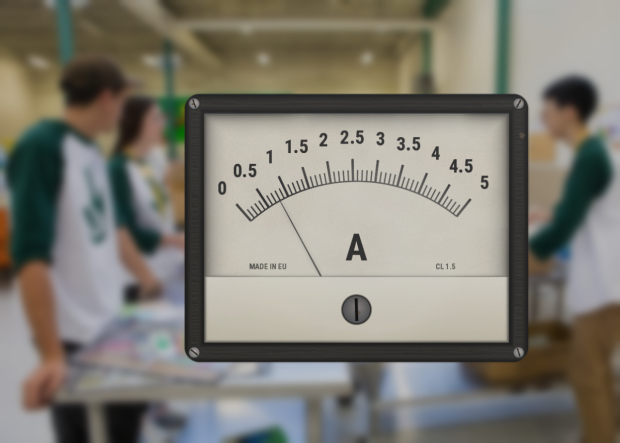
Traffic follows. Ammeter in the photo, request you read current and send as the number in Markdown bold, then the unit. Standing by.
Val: **0.8** A
